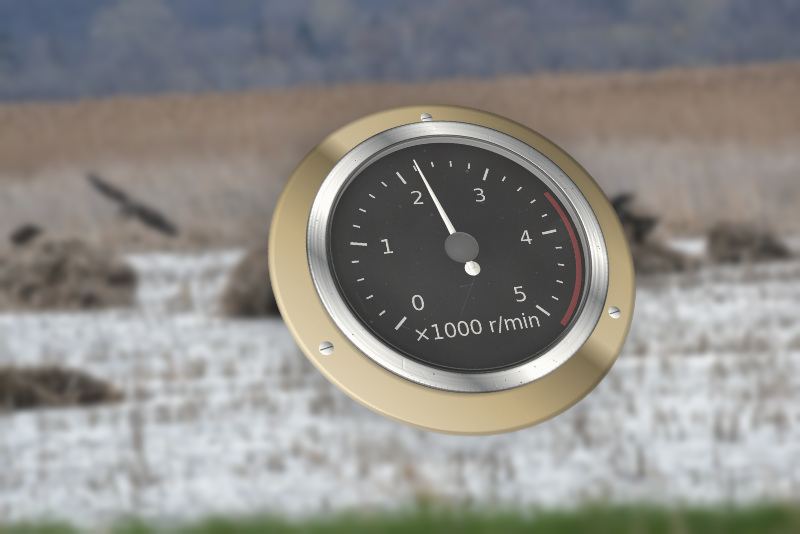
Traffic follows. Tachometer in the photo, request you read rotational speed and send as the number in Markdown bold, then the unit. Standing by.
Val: **2200** rpm
